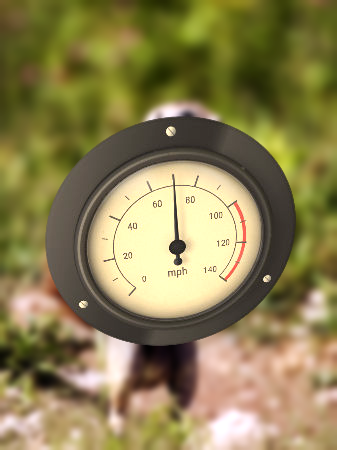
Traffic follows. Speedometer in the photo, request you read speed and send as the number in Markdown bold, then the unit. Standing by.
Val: **70** mph
